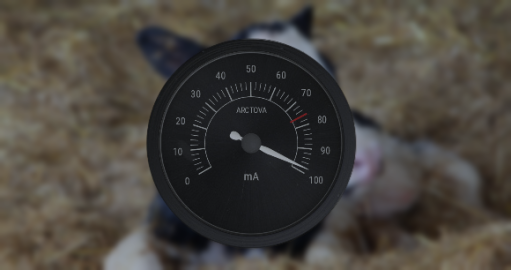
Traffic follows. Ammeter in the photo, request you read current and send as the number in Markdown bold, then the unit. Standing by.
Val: **98** mA
